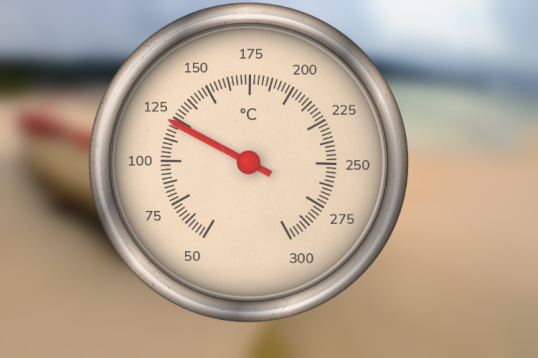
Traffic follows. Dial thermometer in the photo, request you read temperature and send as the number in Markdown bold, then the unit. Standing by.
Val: **122.5** °C
